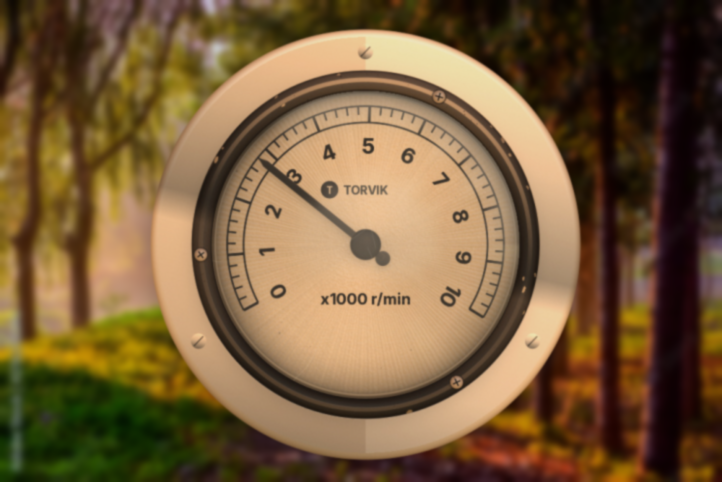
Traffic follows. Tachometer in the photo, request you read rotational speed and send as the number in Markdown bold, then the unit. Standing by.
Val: **2800** rpm
